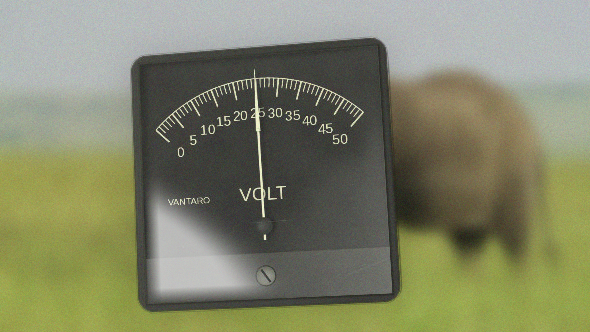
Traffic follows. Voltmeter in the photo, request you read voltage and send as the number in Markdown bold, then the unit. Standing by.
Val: **25** V
